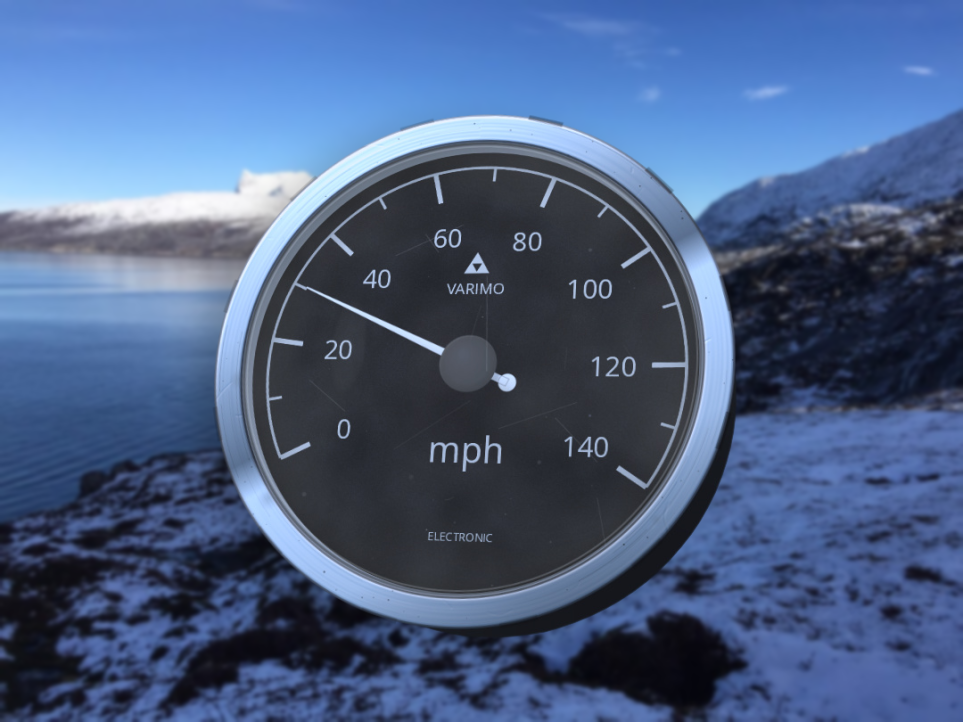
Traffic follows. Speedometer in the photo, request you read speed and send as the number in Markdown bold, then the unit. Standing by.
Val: **30** mph
